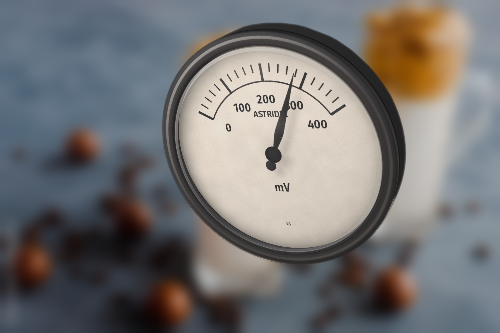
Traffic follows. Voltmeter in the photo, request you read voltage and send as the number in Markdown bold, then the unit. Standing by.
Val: **280** mV
